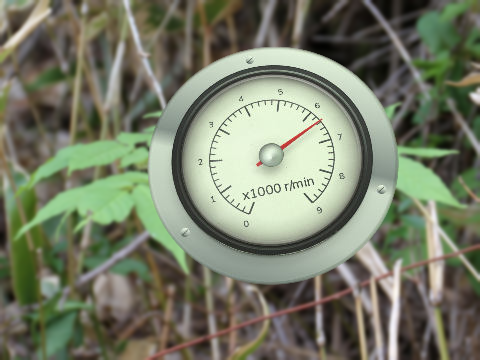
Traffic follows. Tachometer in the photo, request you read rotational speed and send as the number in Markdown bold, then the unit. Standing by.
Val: **6400** rpm
